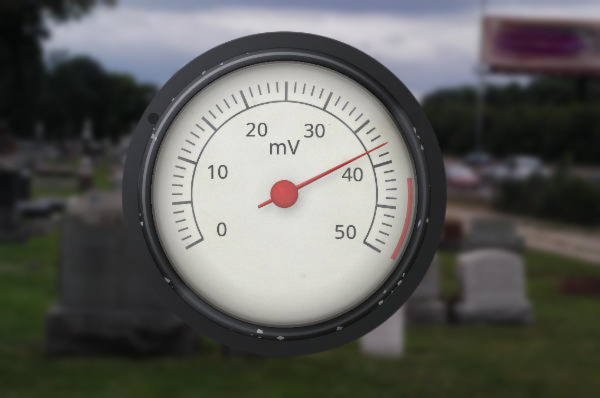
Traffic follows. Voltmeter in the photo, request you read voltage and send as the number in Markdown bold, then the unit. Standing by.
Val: **38** mV
